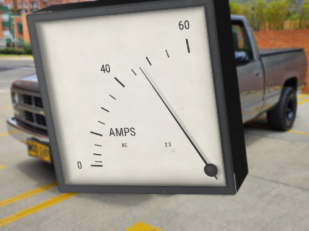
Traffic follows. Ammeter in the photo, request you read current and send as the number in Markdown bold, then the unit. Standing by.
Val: **47.5** A
